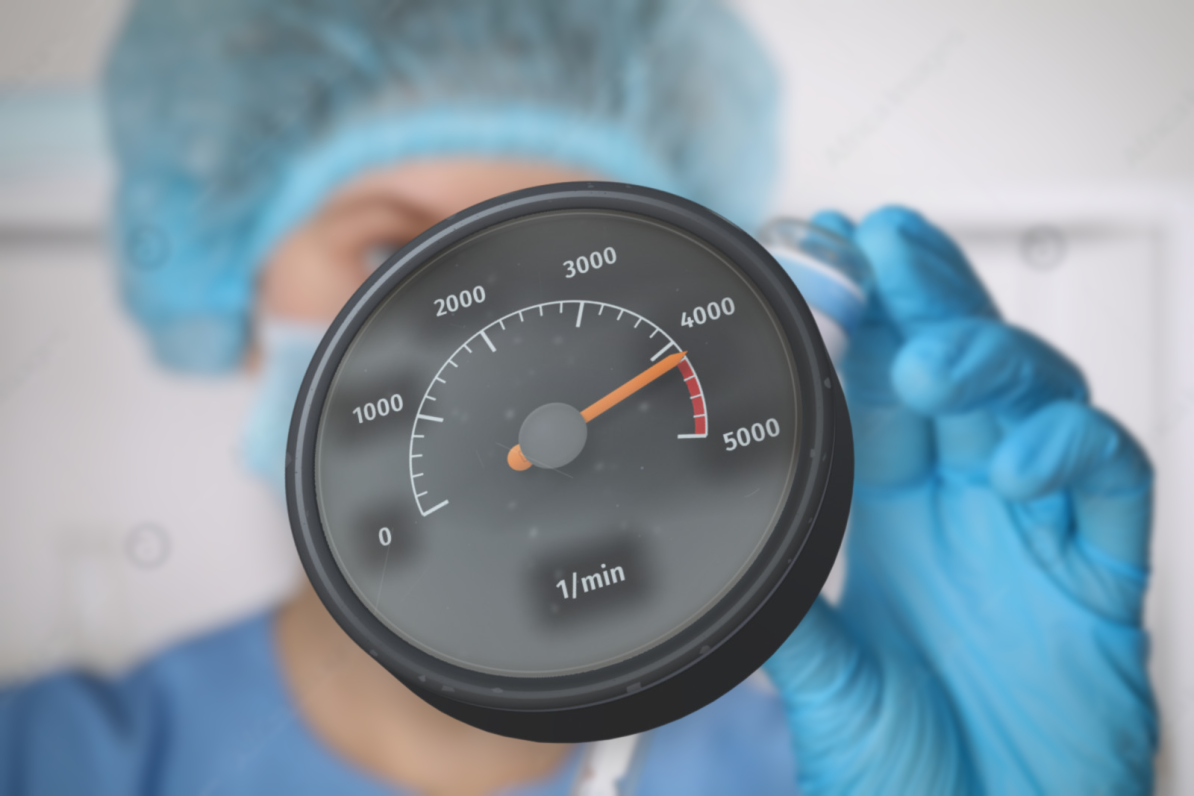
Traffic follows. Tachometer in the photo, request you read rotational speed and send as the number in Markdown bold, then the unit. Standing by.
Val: **4200** rpm
